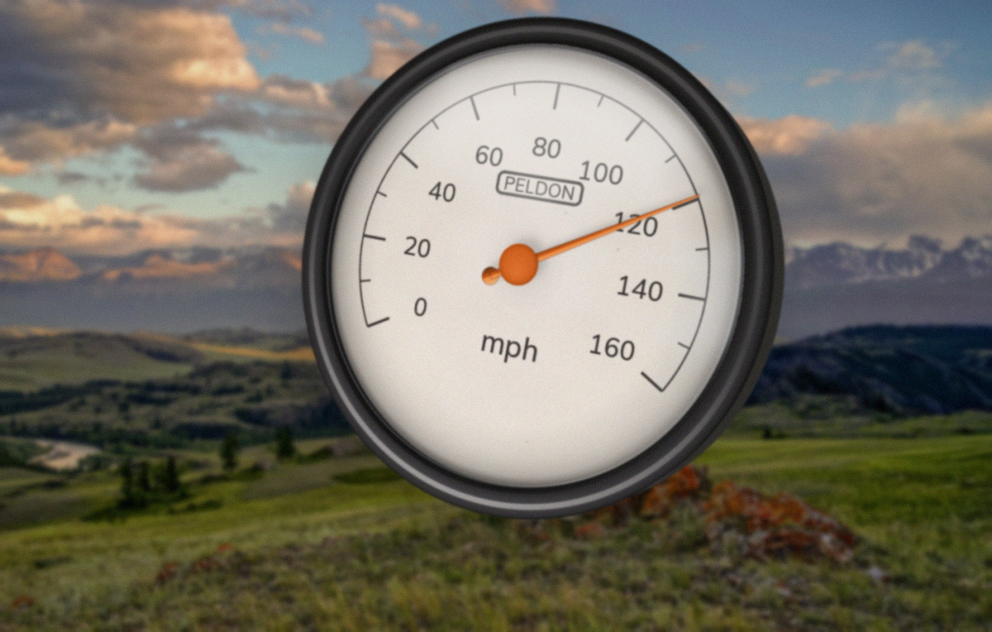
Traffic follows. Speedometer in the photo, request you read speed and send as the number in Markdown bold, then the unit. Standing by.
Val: **120** mph
